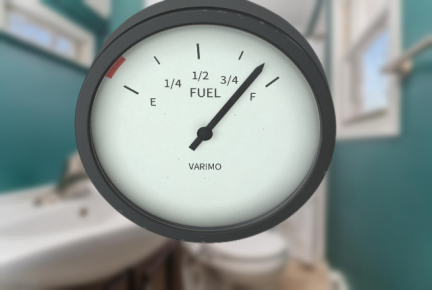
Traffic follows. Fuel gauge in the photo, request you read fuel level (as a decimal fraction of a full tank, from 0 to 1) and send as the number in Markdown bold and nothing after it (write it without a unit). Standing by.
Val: **0.875**
